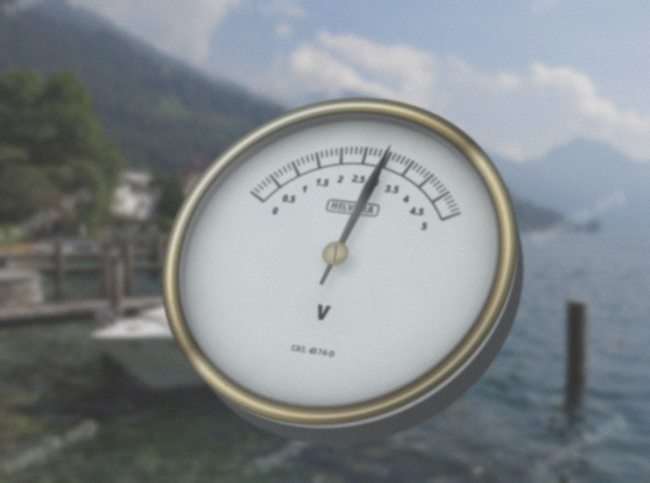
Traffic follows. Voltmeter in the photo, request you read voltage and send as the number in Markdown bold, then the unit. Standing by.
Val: **3** V
